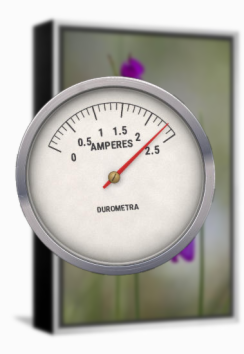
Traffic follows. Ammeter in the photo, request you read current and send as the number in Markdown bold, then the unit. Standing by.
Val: **2.3** A
